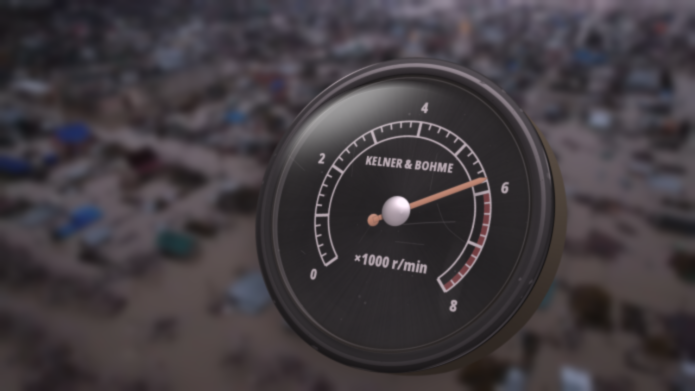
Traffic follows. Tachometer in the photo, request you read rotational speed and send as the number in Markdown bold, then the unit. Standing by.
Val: **5800** rpm
